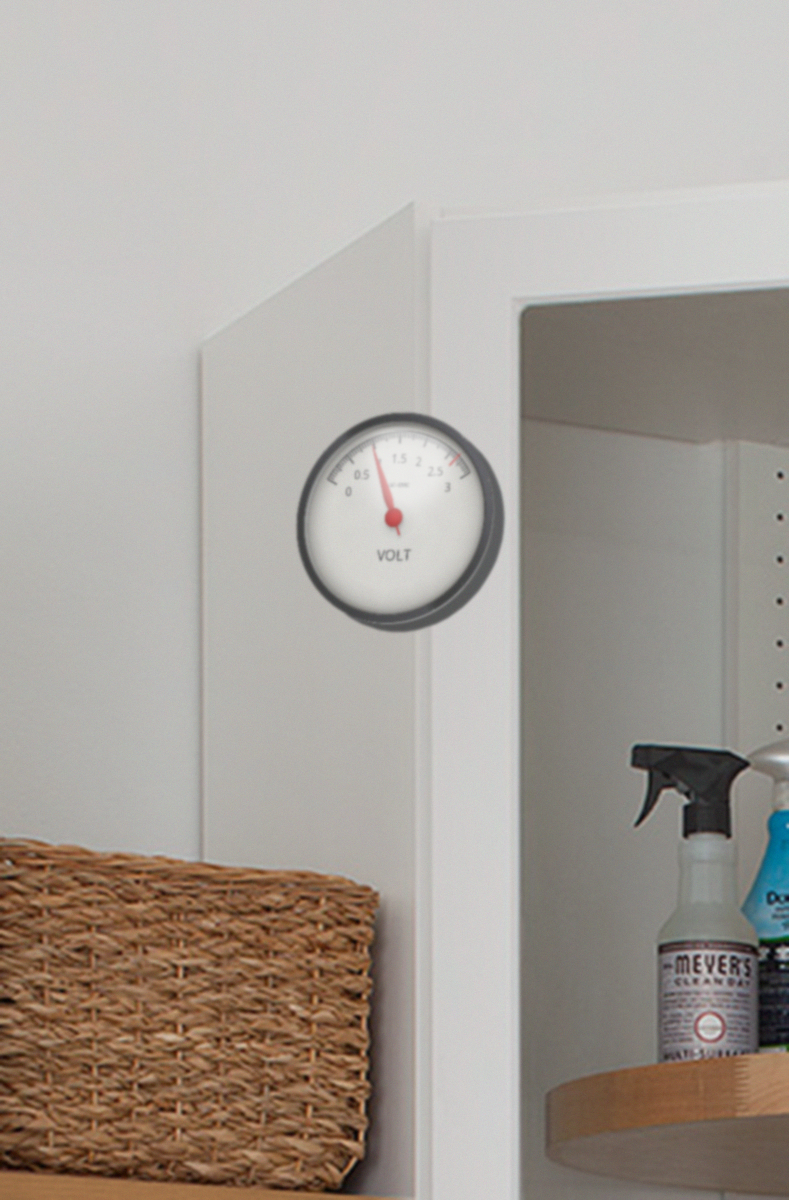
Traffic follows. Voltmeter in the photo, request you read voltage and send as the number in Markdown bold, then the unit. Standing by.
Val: **1** V
